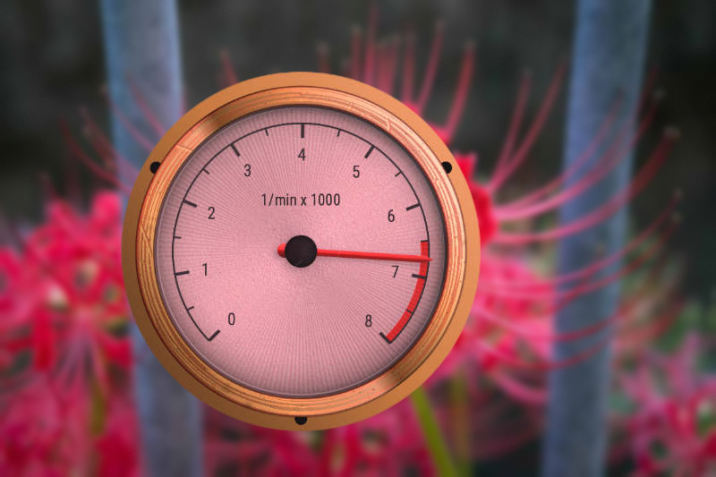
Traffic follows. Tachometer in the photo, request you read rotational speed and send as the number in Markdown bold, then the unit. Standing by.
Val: **6750** rpm
